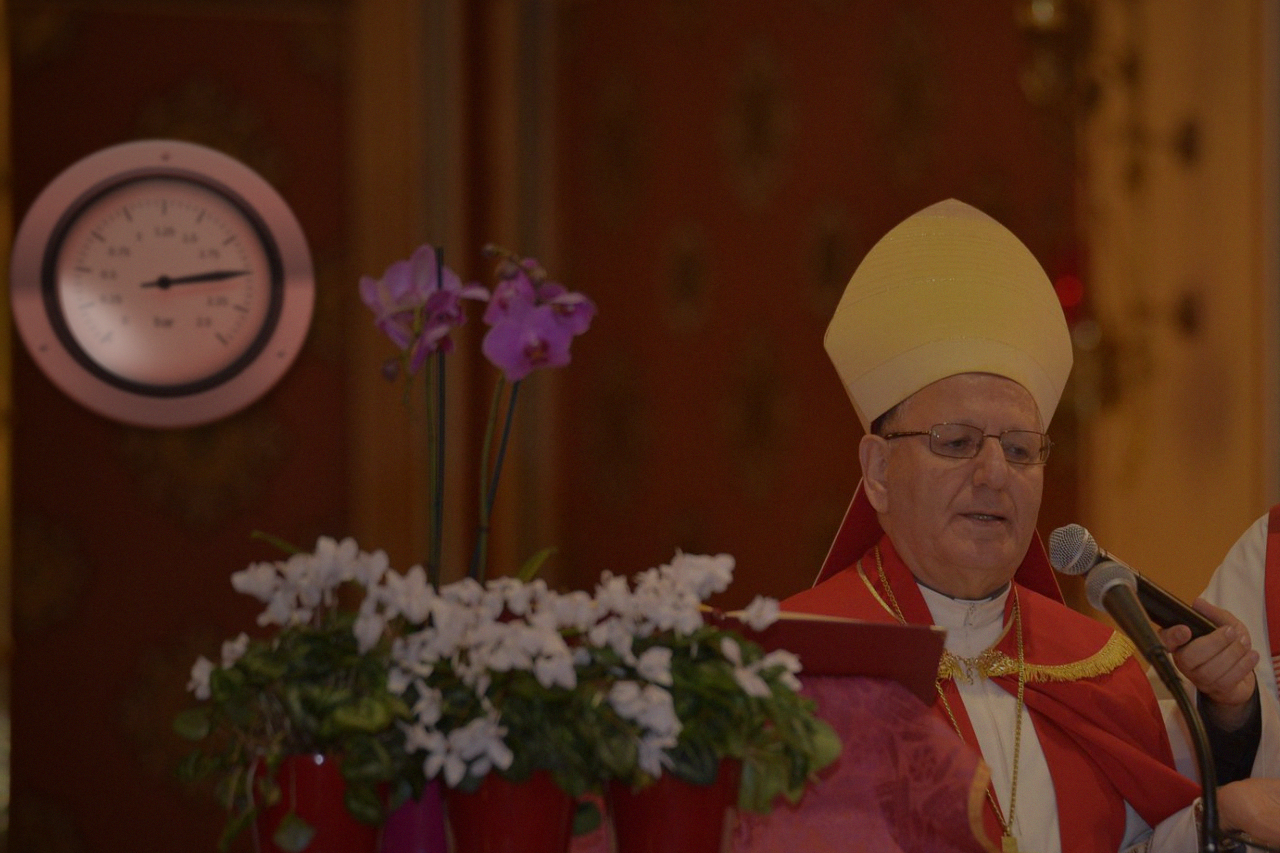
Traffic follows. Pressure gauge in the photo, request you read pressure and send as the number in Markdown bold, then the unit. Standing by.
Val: **2** bar
